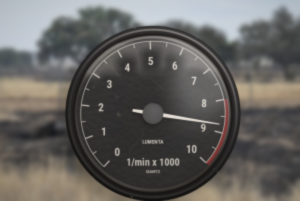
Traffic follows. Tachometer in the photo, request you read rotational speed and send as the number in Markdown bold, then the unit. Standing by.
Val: **8750** rpm
